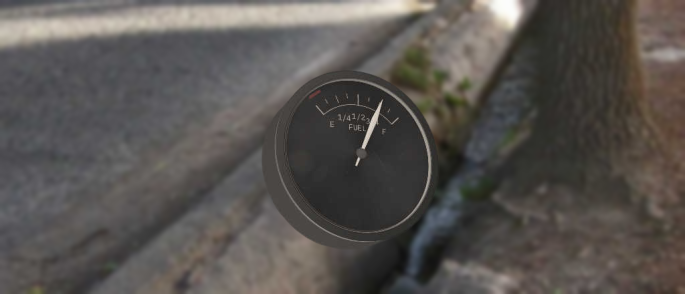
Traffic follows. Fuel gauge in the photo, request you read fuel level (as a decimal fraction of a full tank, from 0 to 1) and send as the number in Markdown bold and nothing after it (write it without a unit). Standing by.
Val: **0.75**
